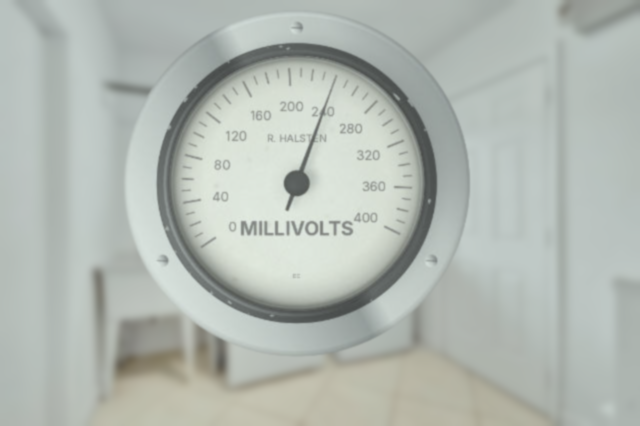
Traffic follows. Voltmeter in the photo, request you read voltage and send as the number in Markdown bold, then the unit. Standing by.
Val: **240** mV
